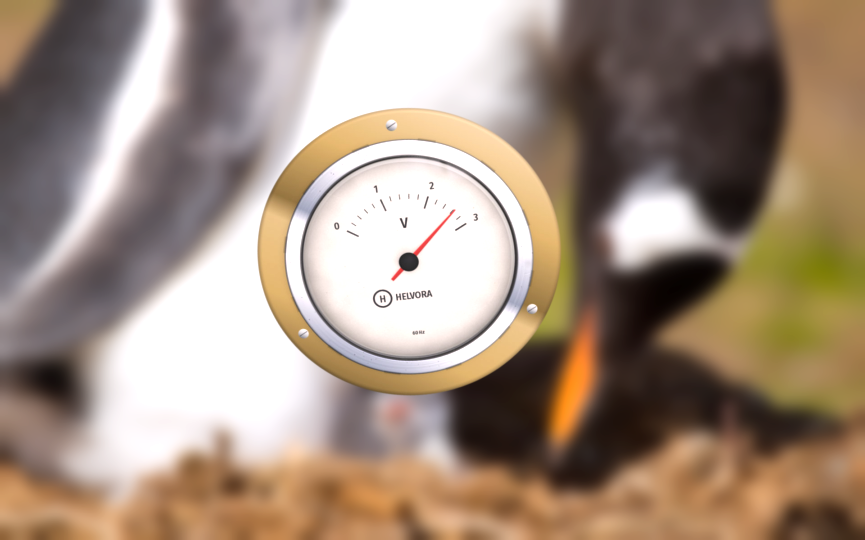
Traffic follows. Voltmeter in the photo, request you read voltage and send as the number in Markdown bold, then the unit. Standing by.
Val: **2.6** V
